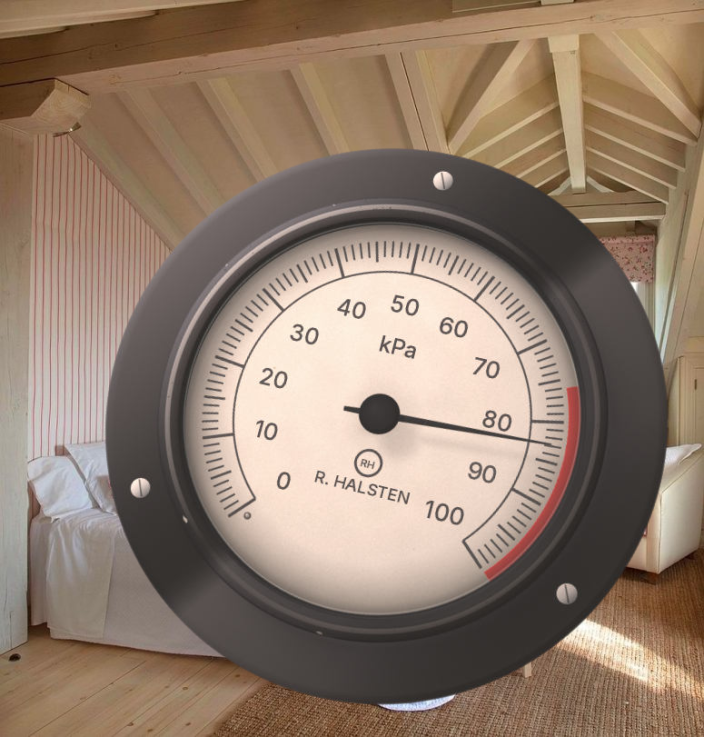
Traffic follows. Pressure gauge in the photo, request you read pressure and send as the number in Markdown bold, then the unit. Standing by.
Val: **83** kPa
